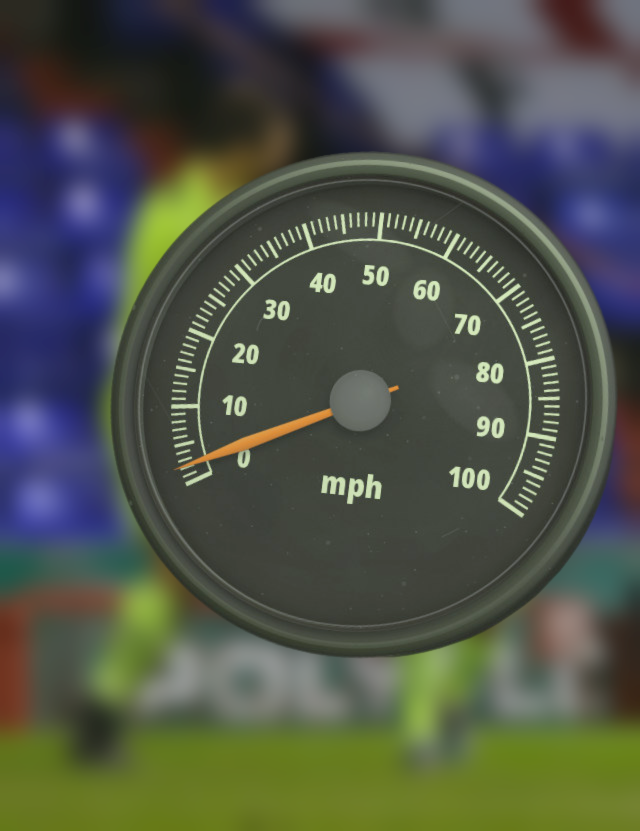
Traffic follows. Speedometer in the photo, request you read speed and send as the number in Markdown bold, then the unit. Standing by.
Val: **2** mph
